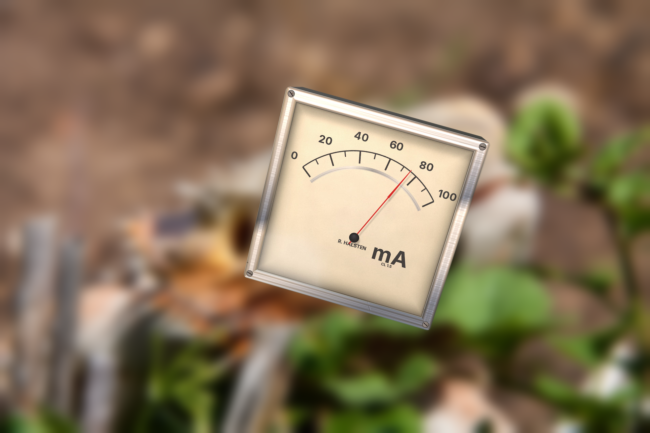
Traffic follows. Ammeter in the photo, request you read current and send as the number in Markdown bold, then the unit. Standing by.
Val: **75** mA
